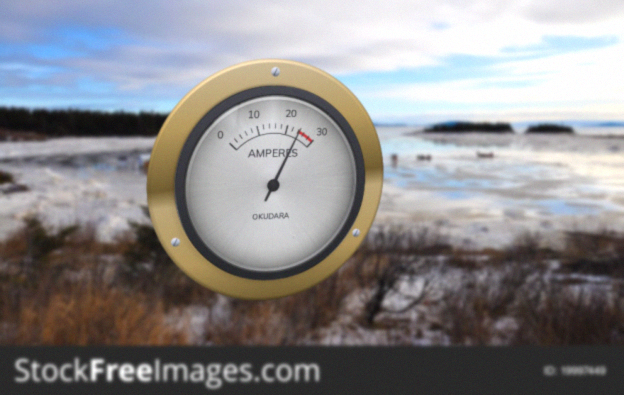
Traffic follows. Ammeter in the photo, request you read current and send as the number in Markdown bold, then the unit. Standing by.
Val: **24** A
